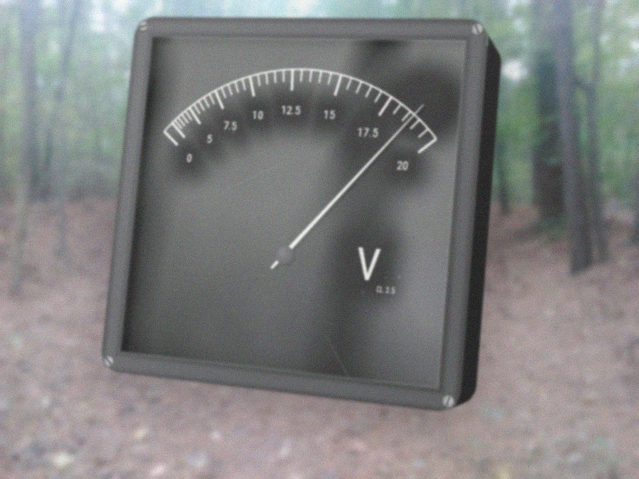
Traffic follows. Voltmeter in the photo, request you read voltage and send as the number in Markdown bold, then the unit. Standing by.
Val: **18.75** V
